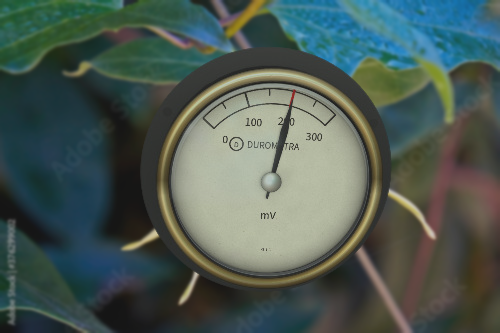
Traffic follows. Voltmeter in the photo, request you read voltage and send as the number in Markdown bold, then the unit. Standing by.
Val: **200** mV
